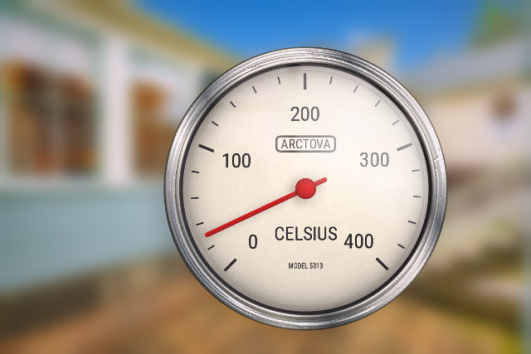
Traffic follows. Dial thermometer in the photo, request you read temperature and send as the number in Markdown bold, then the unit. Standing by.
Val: **30** °C
